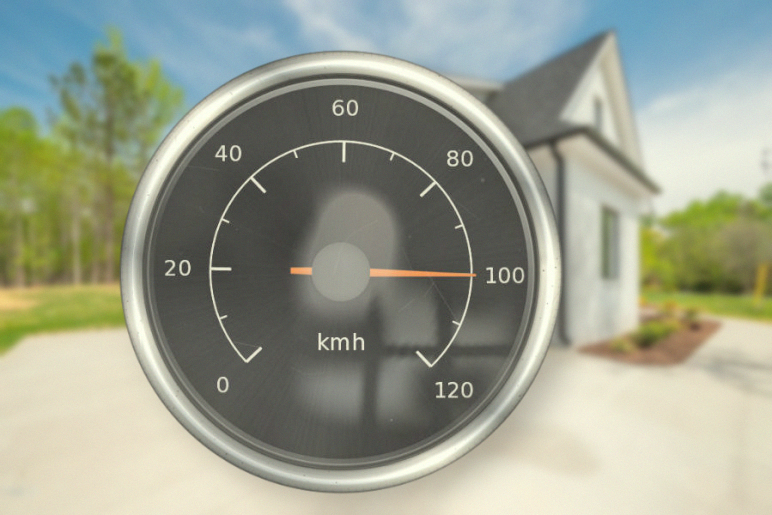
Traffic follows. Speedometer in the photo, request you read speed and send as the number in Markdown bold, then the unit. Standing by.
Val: **100** km/h
